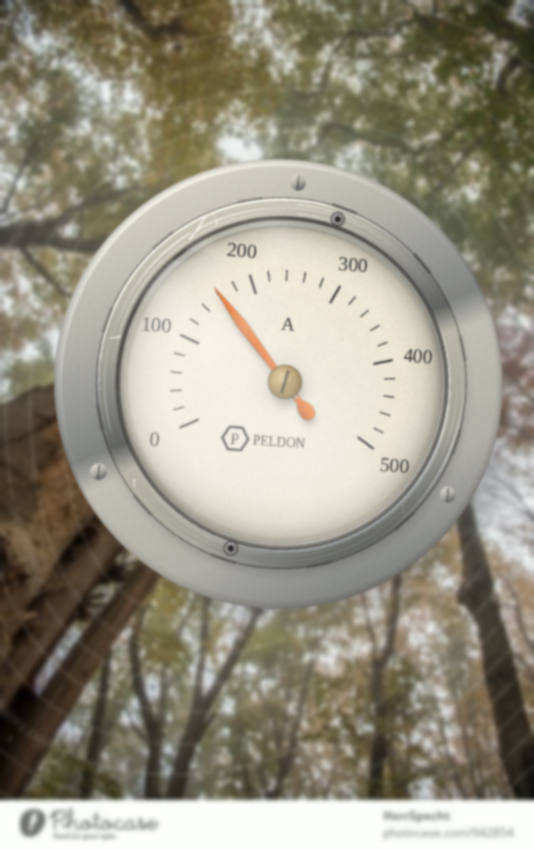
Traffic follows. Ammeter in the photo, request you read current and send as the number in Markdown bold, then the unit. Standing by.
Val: **160** A
